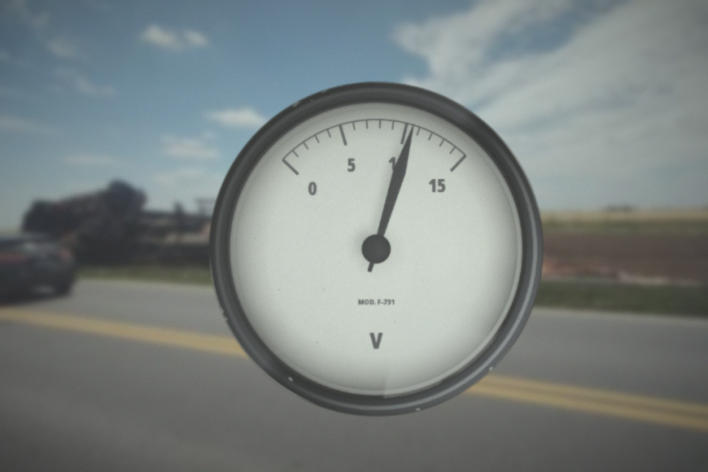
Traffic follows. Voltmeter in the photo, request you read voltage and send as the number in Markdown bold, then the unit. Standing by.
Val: **10.5** V
